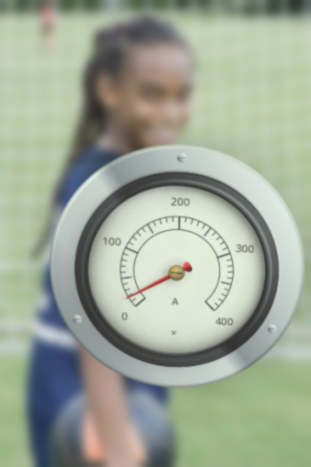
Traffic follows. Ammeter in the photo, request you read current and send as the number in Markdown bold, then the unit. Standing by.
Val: **20** A
